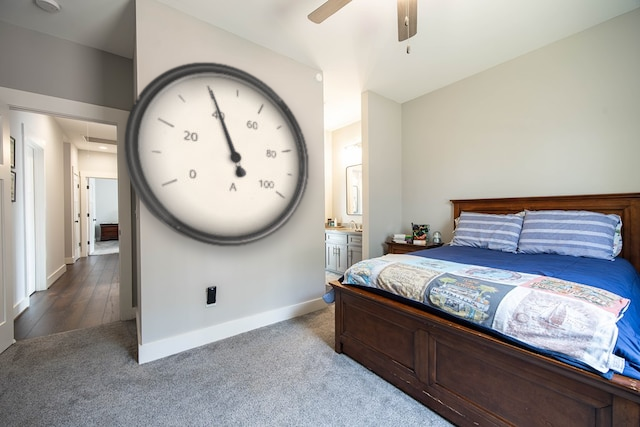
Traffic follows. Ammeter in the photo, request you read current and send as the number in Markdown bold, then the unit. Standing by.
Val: **40** A
